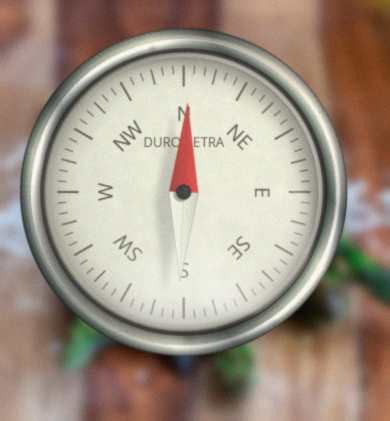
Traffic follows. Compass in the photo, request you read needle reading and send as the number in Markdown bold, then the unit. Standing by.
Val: **2.5** °
